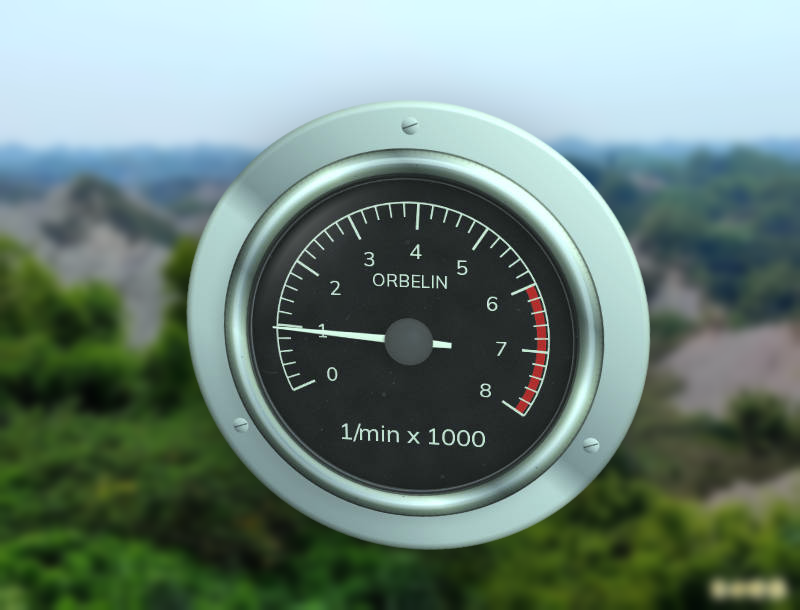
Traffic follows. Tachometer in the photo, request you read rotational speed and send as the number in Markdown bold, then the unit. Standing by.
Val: **1000** rpm
